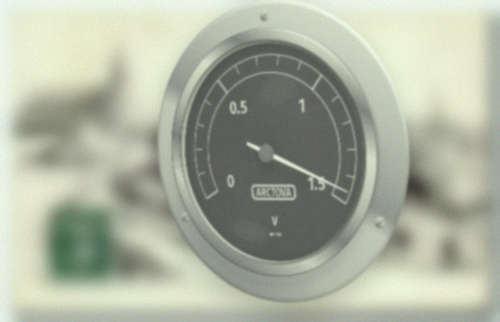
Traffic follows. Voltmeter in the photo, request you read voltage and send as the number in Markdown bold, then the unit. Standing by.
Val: **1.45** V
